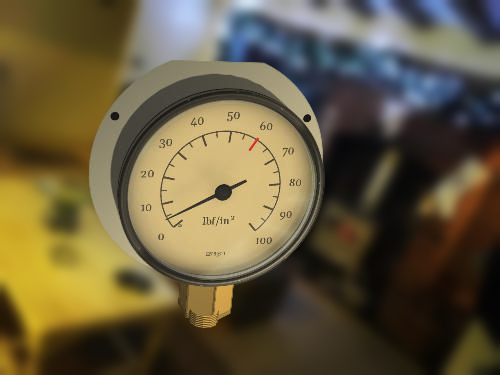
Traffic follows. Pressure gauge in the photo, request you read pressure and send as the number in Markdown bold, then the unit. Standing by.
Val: **5** psi
